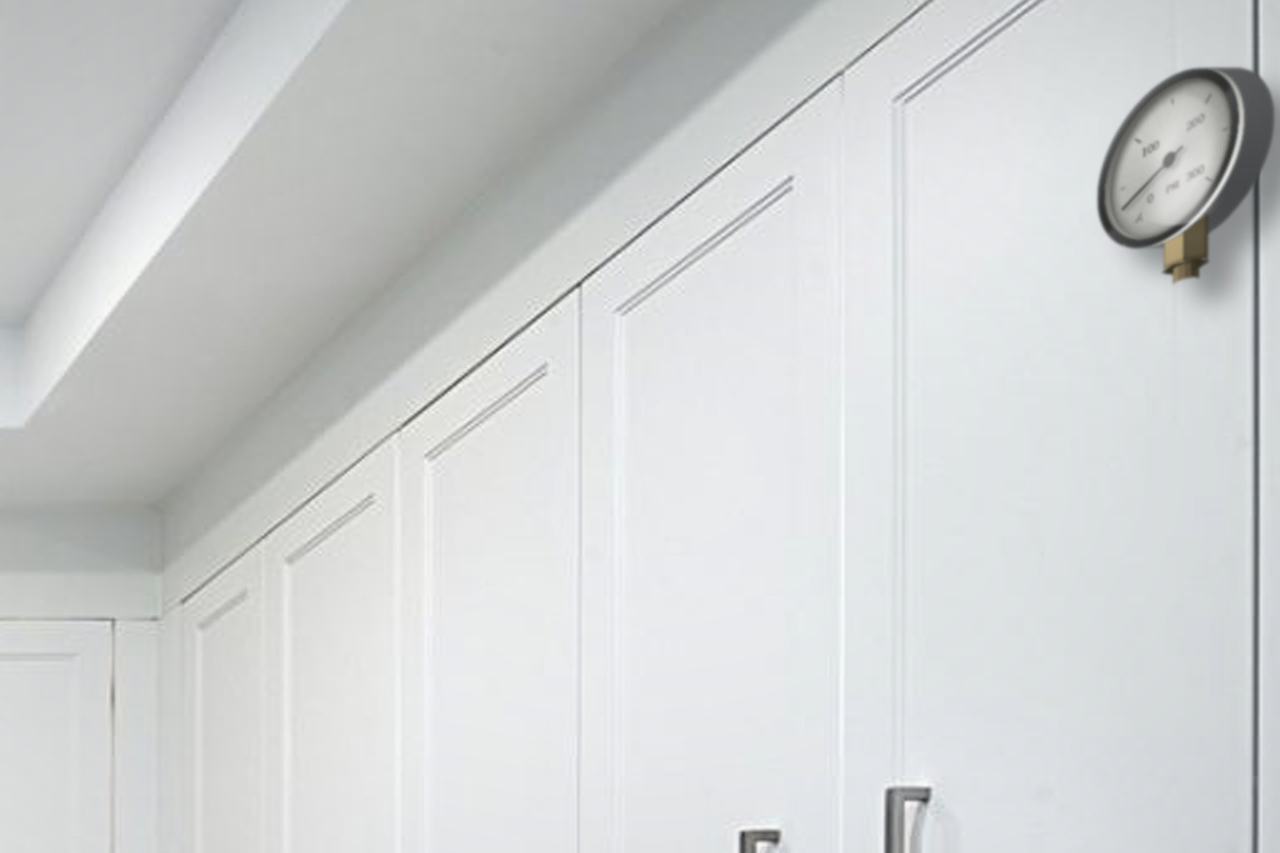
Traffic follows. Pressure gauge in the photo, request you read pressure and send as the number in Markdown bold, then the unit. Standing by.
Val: **25** psi
